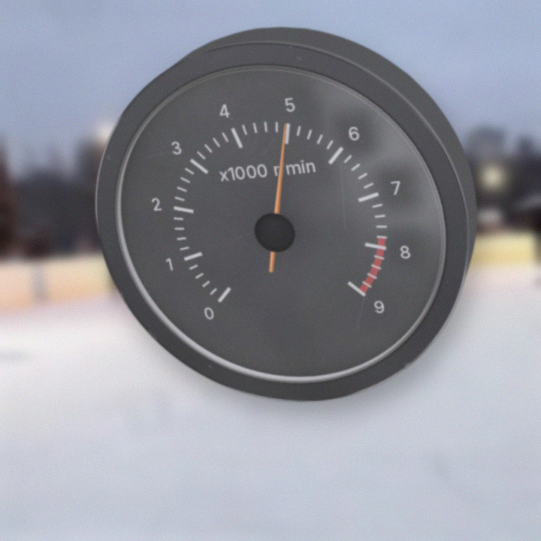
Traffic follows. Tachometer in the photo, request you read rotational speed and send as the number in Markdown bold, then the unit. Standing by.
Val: **5000** rpm
